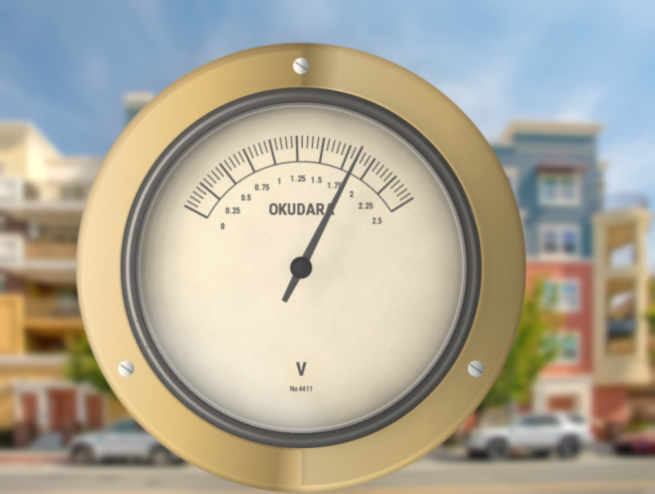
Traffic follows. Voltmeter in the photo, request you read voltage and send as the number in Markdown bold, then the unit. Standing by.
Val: **1.85** V
